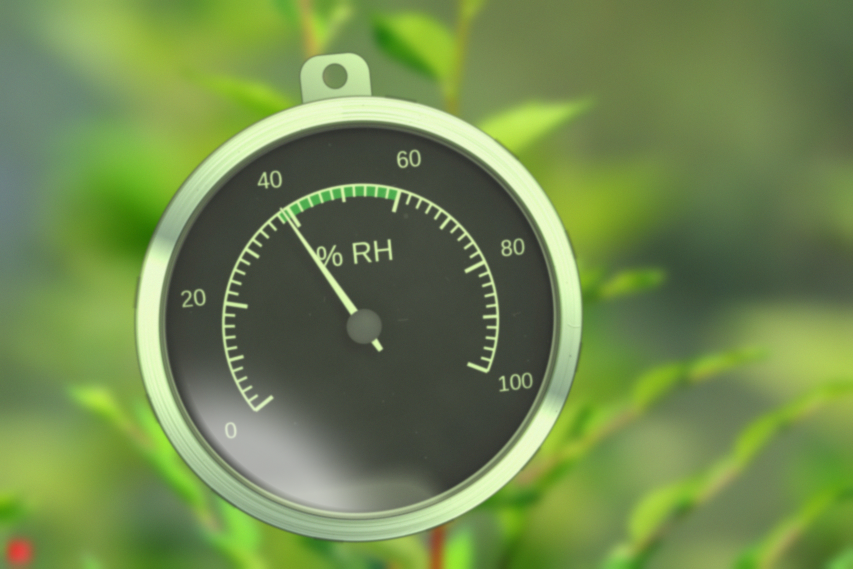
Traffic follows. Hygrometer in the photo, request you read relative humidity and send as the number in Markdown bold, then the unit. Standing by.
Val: **39** %
